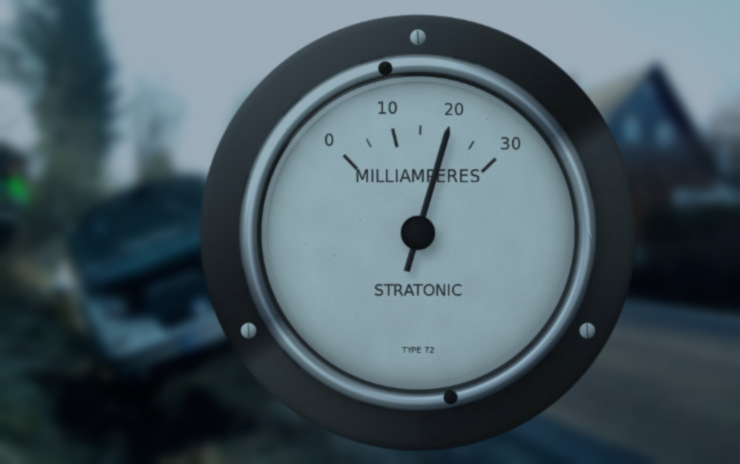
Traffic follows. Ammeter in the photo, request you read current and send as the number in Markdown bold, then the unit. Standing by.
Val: **20** mA
